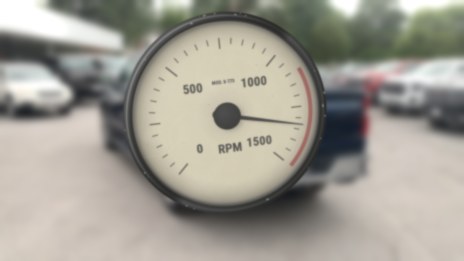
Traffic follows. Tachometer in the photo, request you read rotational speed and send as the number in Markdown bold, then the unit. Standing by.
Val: **1325** rpm
